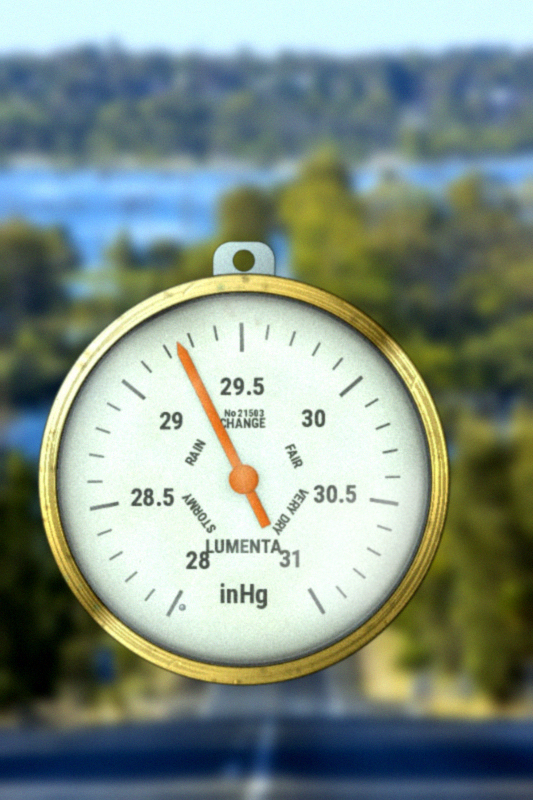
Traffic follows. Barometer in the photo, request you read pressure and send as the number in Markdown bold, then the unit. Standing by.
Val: **29.25** inHg
